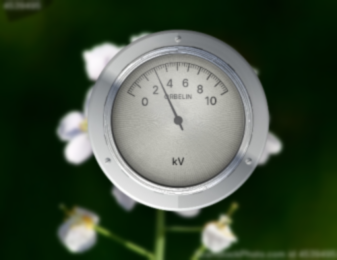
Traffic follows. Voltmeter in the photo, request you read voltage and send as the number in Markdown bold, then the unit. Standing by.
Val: **3** kV
